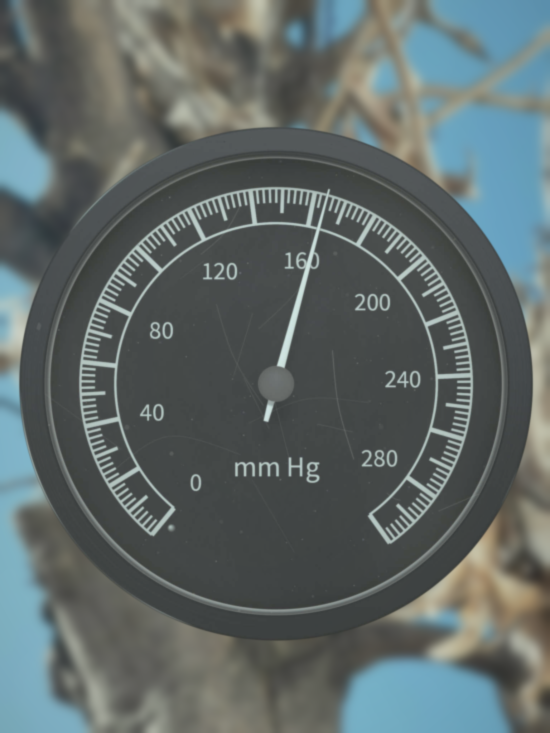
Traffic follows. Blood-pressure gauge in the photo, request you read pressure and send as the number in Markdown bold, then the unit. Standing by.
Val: **164** mmHg
